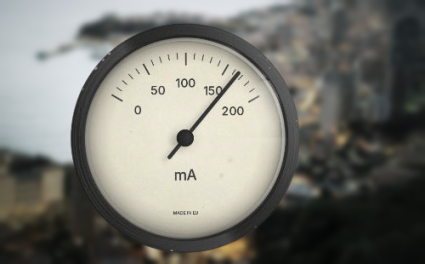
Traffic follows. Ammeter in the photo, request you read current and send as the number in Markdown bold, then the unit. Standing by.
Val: **165** mA
